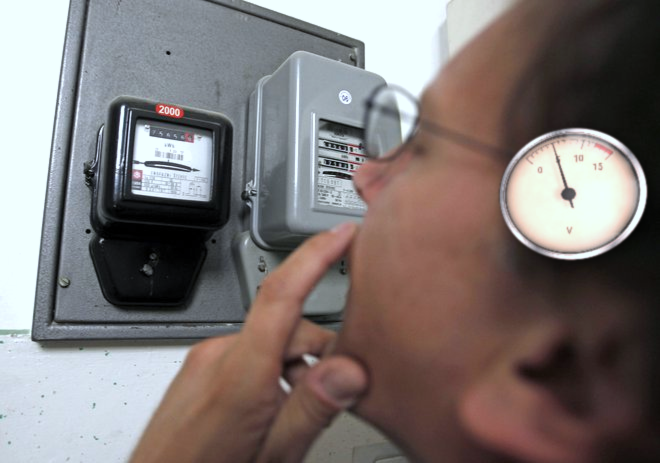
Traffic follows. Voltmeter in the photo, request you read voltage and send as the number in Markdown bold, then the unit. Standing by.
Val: **5** V
